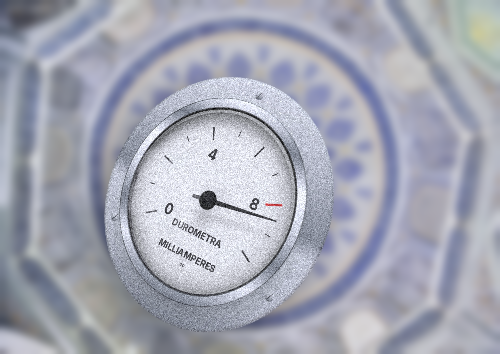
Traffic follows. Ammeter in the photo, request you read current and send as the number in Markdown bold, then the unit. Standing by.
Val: **8.5** mA
